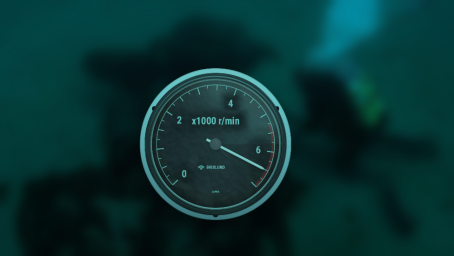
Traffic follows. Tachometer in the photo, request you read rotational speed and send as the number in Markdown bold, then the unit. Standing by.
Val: **6500** rpm
